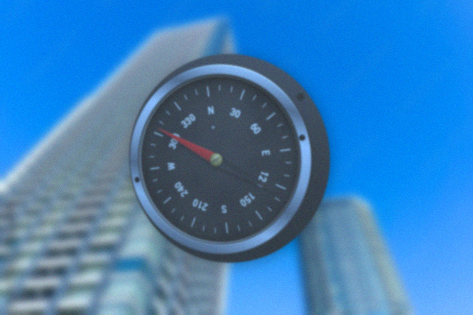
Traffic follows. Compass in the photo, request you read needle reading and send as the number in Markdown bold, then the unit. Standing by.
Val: **305** °
